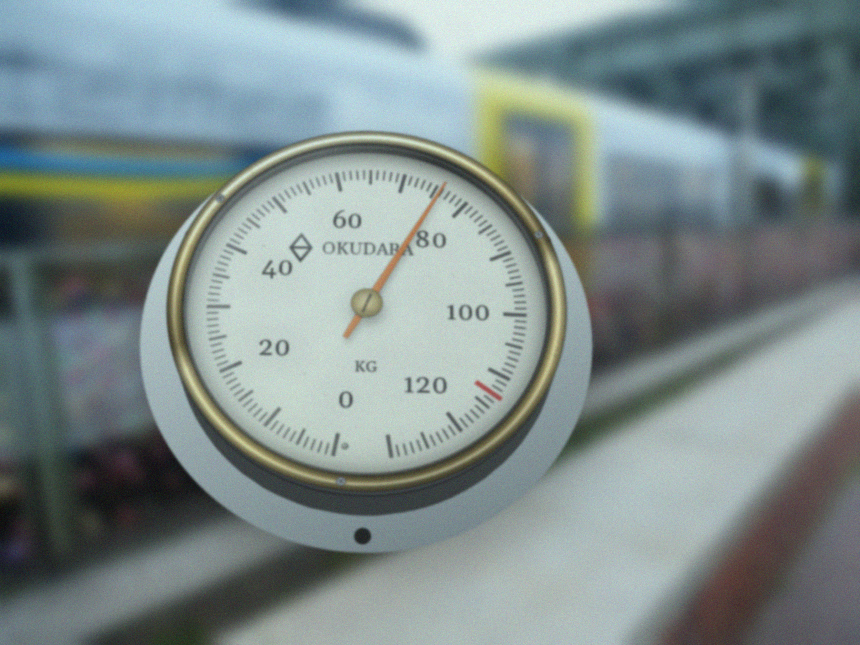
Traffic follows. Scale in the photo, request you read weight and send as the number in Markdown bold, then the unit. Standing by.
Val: **76** kg
